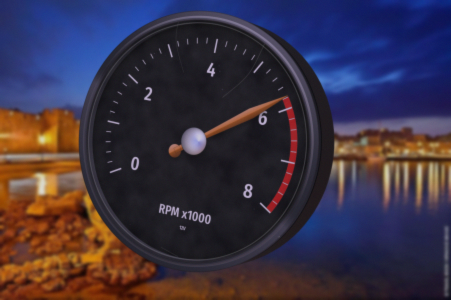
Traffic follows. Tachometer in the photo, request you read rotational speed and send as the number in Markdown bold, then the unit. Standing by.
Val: **5800** rpm
